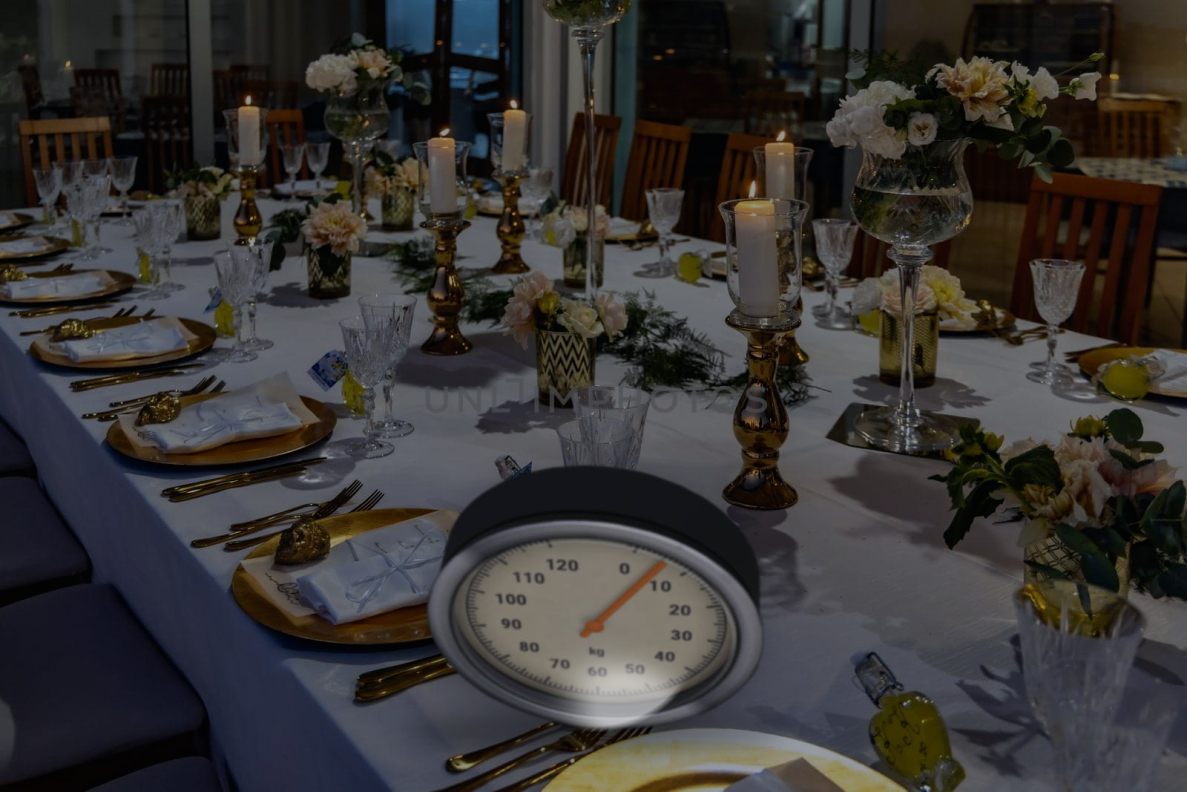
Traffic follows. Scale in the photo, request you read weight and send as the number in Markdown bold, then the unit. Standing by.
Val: **5** kg
